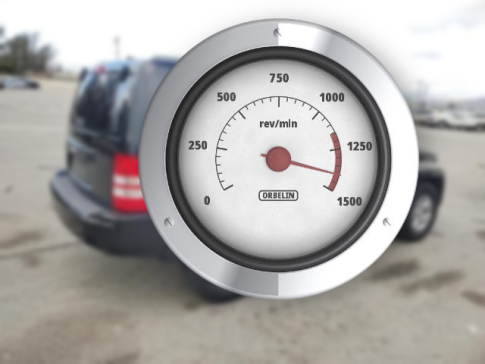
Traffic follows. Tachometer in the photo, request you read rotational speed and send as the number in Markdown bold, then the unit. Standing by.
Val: **1400** rpm
